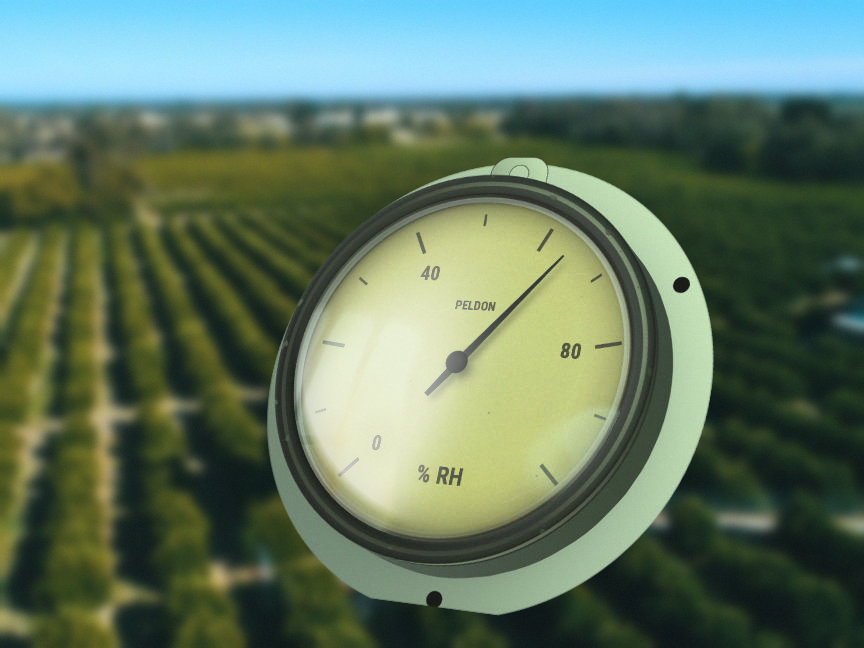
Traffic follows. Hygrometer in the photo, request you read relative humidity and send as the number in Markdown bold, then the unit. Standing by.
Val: **65** %
